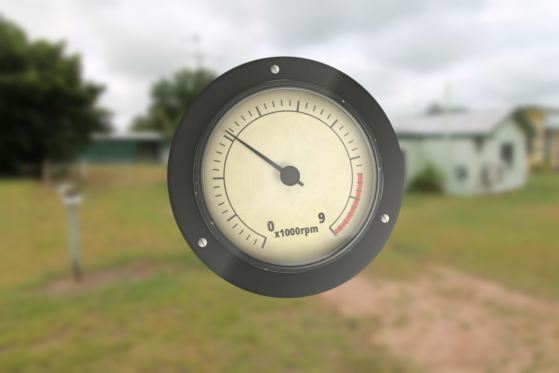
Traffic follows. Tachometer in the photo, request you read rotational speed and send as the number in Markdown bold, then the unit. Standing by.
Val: **3100** rpm
